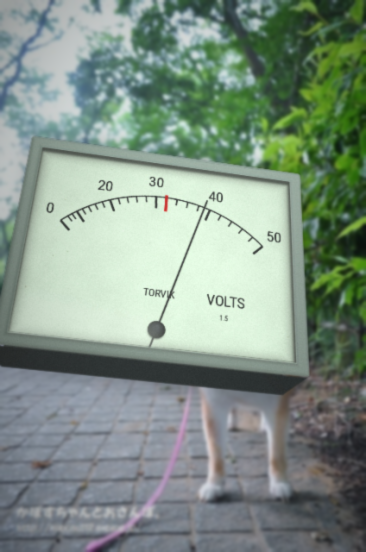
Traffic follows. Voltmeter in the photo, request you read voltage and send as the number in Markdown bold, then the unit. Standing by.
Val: **39** V
